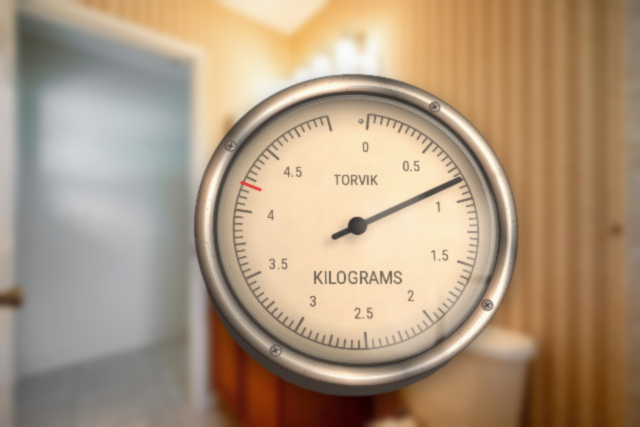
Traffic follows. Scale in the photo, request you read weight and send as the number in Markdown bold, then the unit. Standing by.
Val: **0.85** kg
